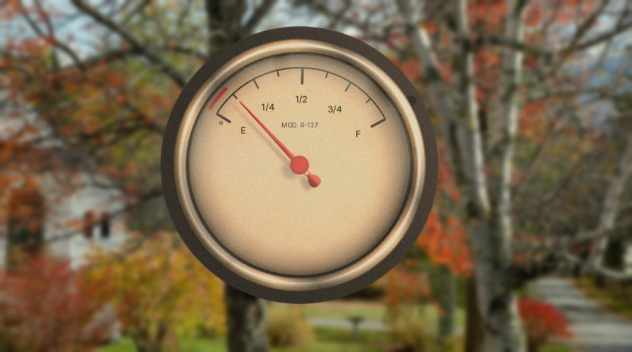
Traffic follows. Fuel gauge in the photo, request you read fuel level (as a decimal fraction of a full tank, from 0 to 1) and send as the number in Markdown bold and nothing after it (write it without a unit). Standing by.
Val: **0.125**
